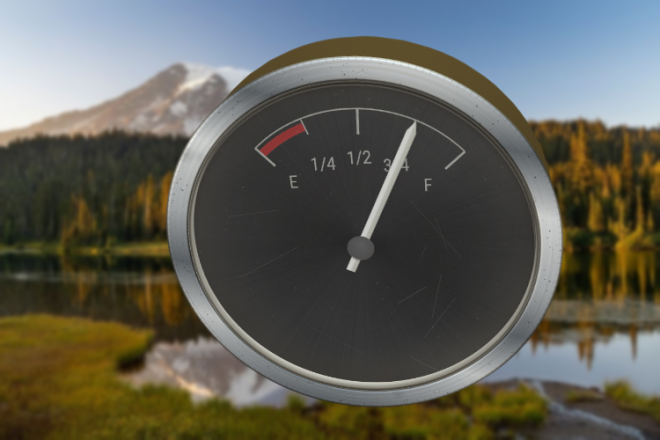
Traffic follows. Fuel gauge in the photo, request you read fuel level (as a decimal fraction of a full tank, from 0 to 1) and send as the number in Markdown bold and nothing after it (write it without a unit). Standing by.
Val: **0.75**
